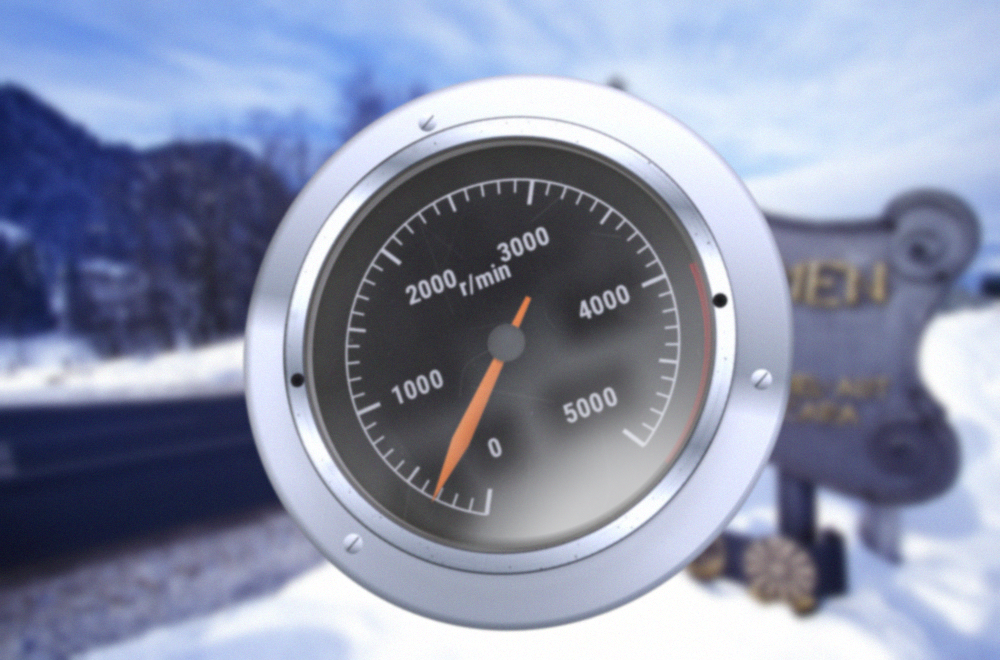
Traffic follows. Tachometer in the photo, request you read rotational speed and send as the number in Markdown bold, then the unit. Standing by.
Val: **300** rpm
